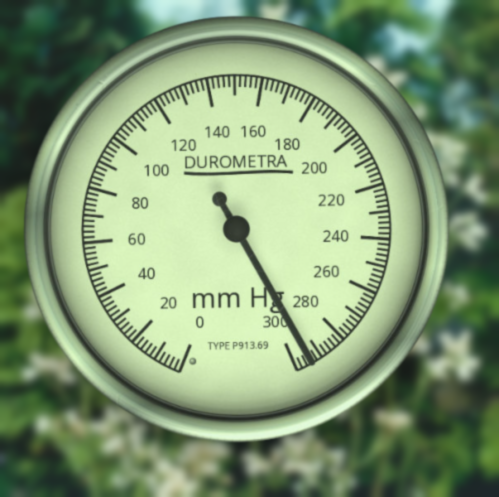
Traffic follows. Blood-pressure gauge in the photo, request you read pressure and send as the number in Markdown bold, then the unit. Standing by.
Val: **294** mmHg
